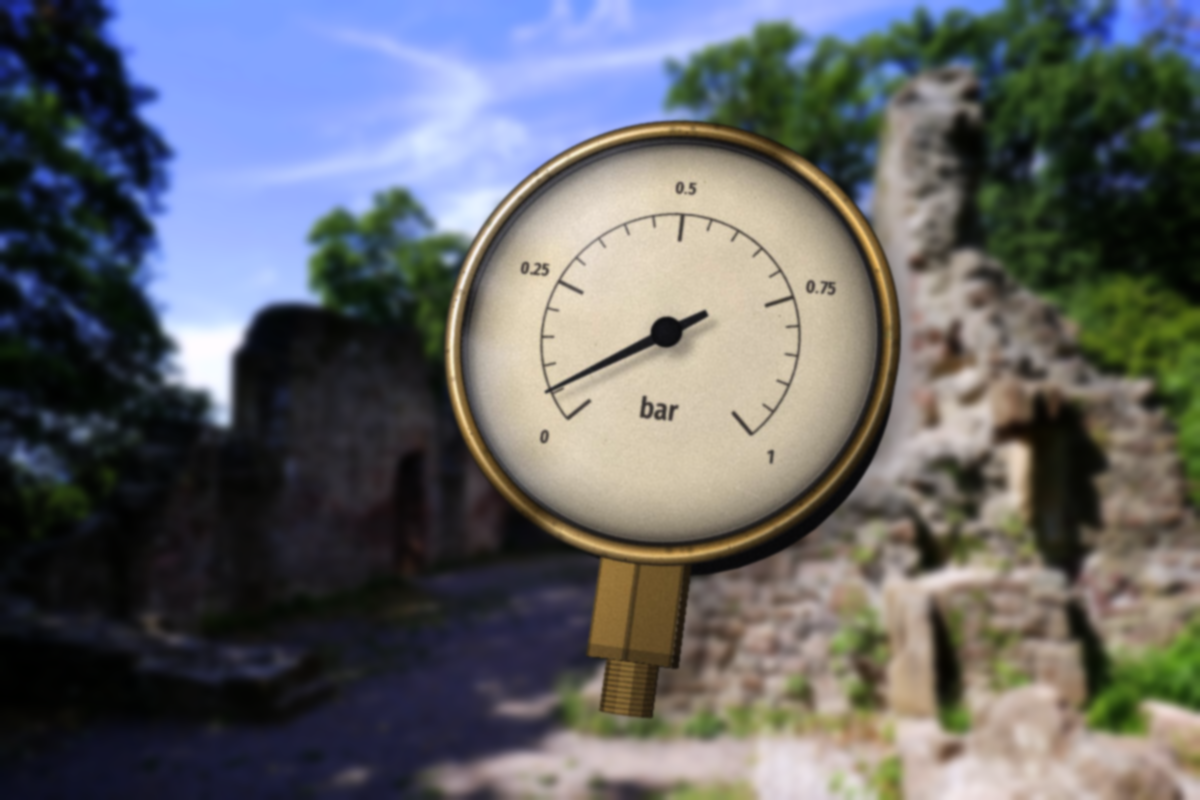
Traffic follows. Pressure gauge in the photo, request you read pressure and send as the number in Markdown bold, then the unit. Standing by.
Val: **0.05** bar
